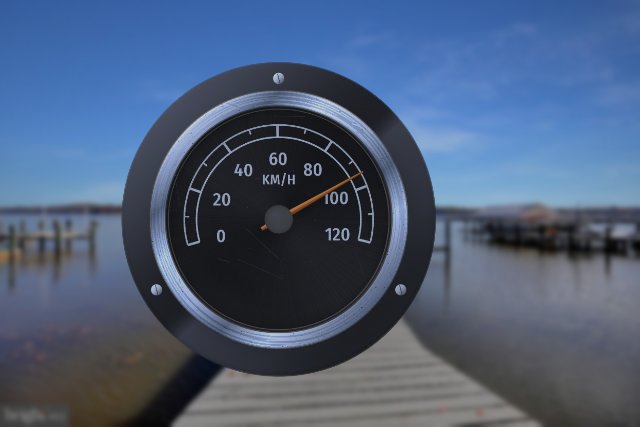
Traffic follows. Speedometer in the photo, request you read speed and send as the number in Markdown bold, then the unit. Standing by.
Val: **95** km/h
